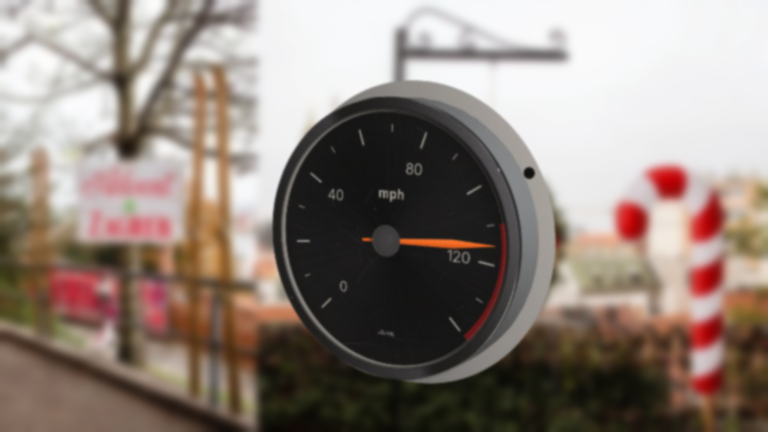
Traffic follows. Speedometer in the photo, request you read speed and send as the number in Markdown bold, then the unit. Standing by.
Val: **115** mph
